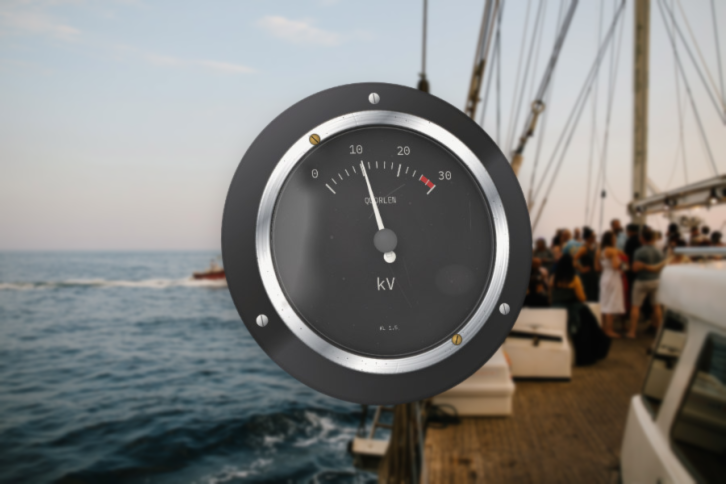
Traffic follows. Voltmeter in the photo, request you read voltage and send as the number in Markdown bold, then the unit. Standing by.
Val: **10** kV
